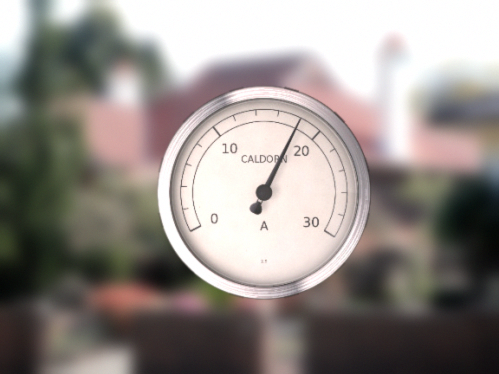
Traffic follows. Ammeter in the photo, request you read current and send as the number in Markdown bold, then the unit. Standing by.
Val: **18** A
